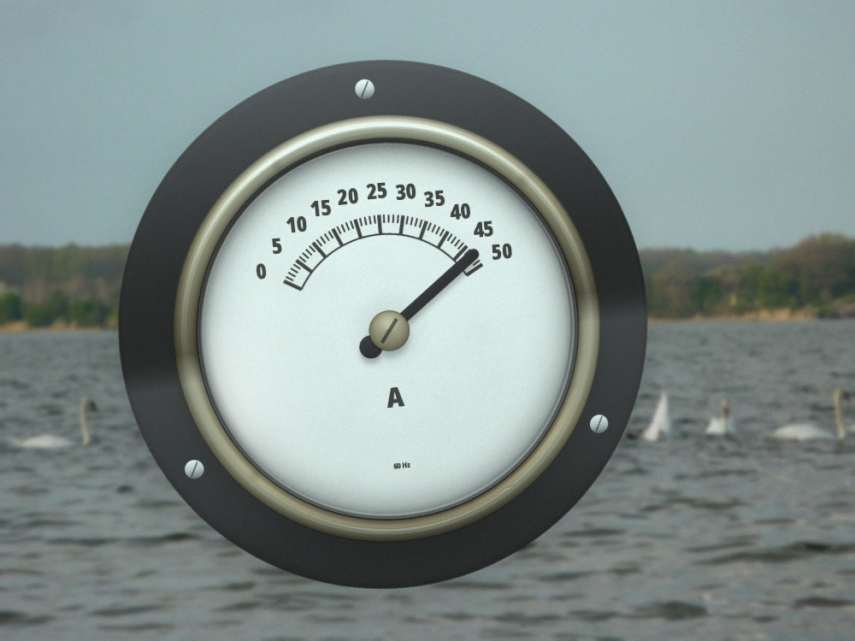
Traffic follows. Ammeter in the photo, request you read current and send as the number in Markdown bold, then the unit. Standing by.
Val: **47** A
